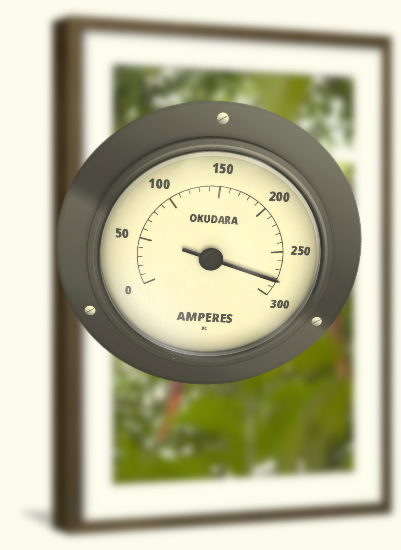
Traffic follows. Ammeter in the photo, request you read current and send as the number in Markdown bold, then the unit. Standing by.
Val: **280** A
